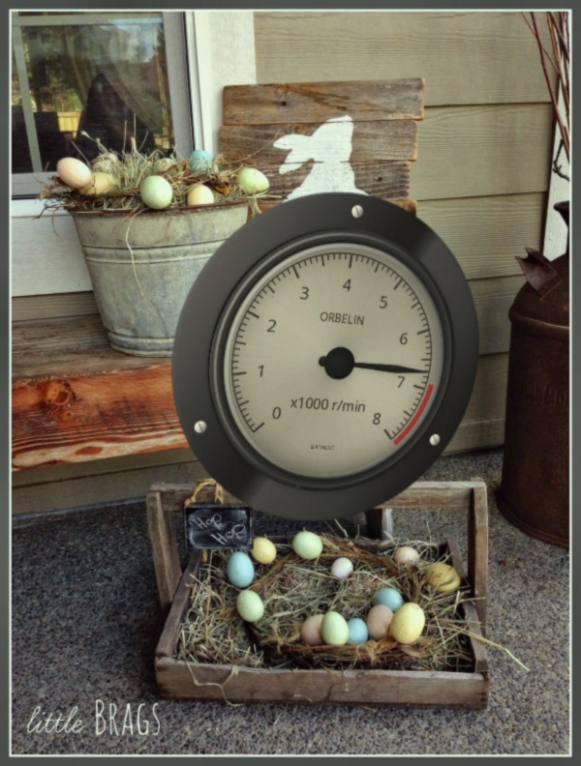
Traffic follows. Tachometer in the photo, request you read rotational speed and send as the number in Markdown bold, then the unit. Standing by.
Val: **6700** rpm
